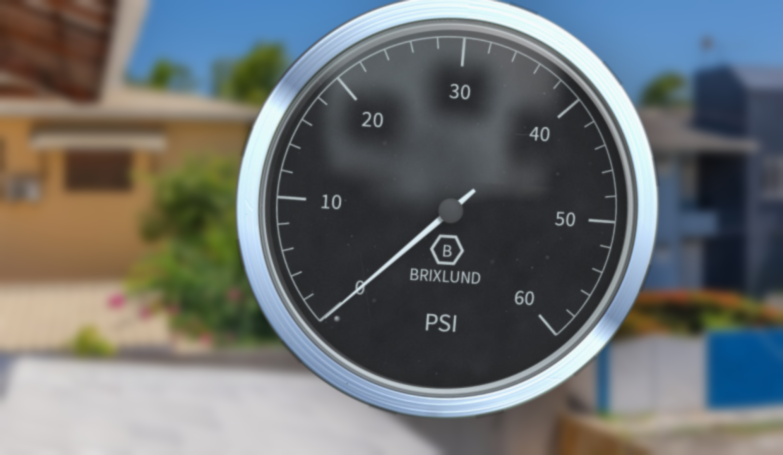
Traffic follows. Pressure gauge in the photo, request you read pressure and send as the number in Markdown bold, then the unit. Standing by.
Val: **0** psi
